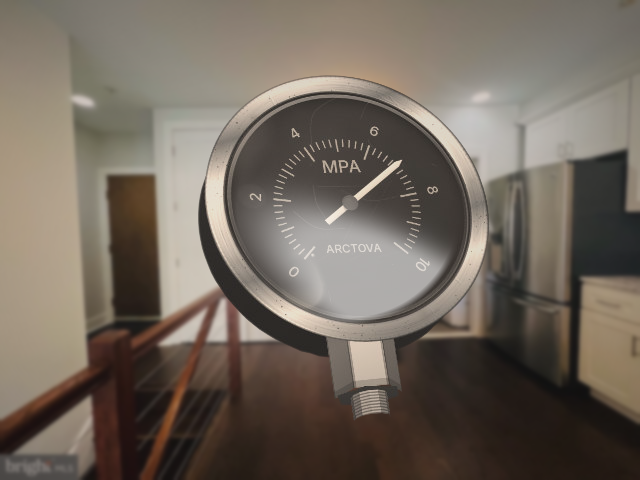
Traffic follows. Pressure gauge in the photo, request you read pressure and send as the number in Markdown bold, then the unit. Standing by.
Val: **7** MPa
